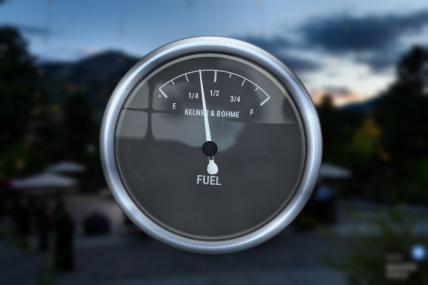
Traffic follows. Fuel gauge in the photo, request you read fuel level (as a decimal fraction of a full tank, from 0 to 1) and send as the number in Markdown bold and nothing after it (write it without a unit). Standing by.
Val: **0.375**
